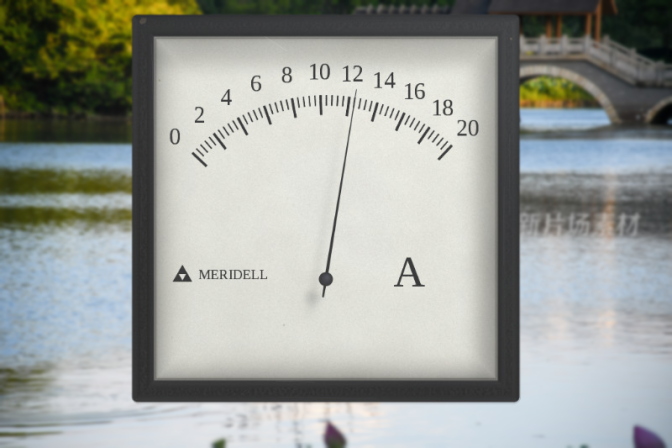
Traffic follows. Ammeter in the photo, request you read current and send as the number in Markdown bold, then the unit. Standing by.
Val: **12.4** A
